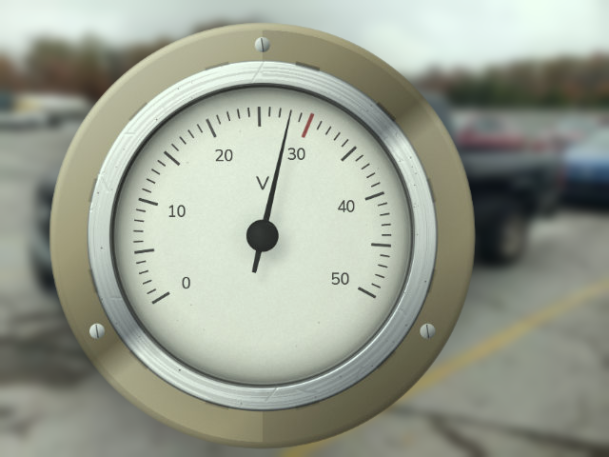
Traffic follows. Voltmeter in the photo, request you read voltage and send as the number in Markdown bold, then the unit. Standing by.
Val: **28** V
